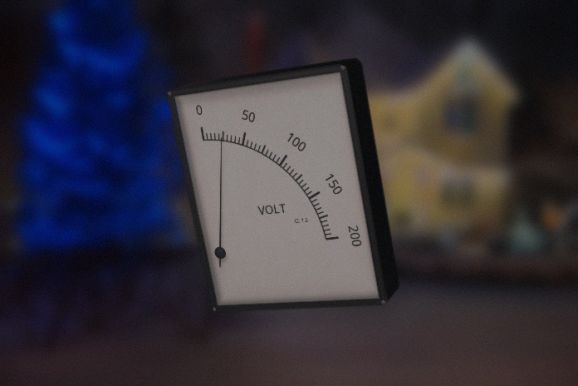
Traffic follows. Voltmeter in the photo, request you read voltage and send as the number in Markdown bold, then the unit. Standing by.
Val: **25** V
